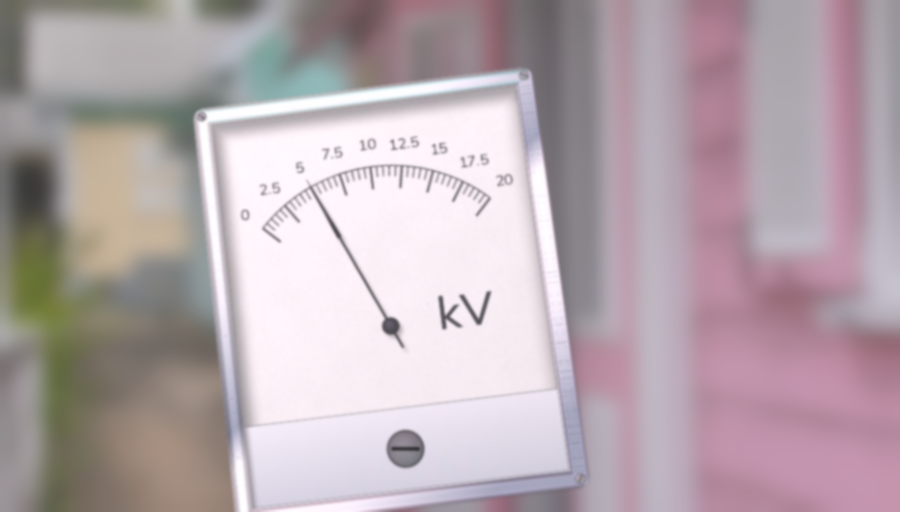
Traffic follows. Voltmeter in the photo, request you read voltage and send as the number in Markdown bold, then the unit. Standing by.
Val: **5** kV
